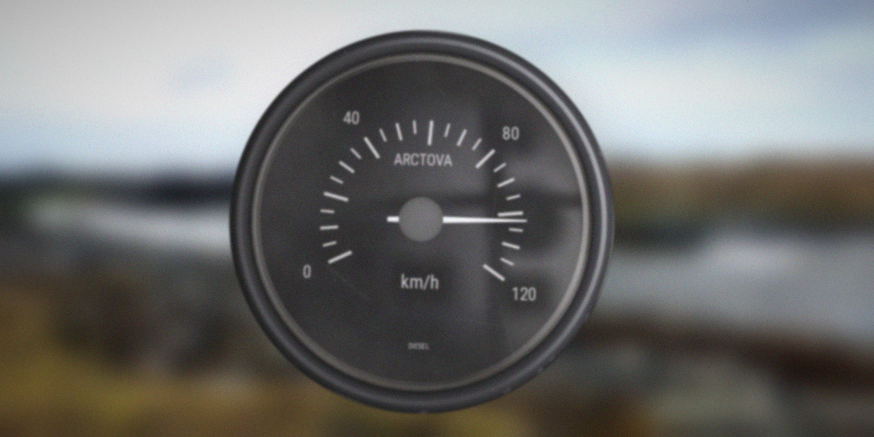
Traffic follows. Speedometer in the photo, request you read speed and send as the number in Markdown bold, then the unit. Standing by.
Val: **102.5** km/h
